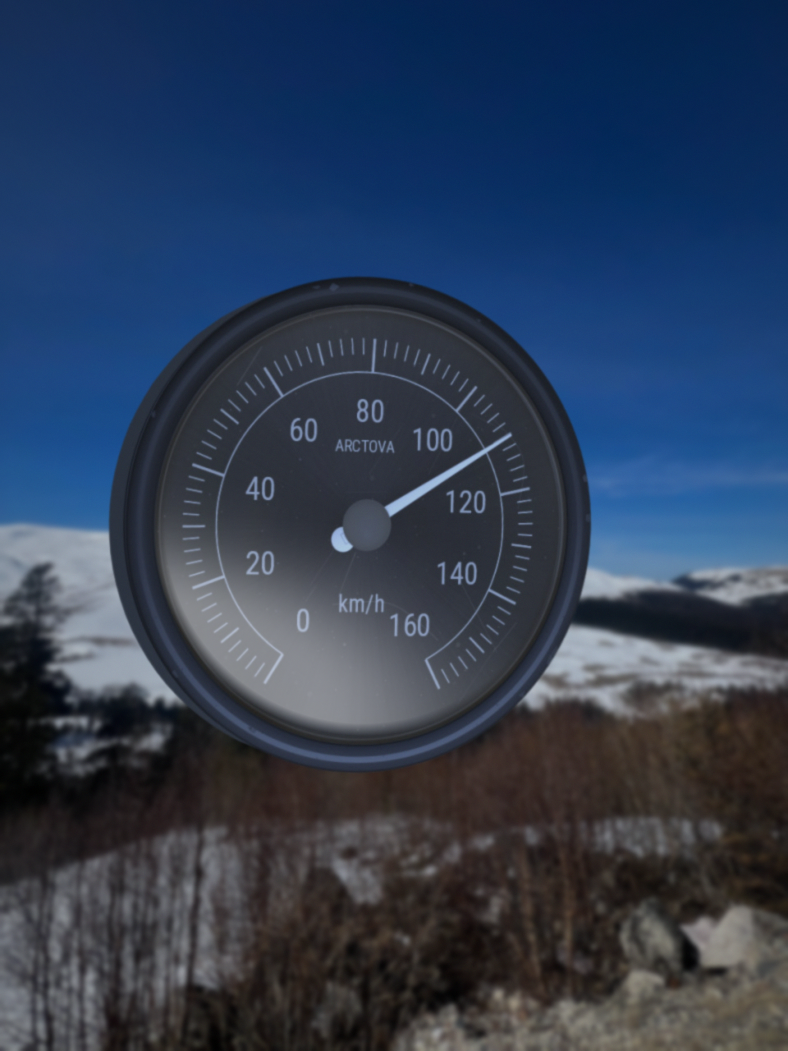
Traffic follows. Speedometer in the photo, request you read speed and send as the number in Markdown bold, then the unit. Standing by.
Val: **110** km/h
